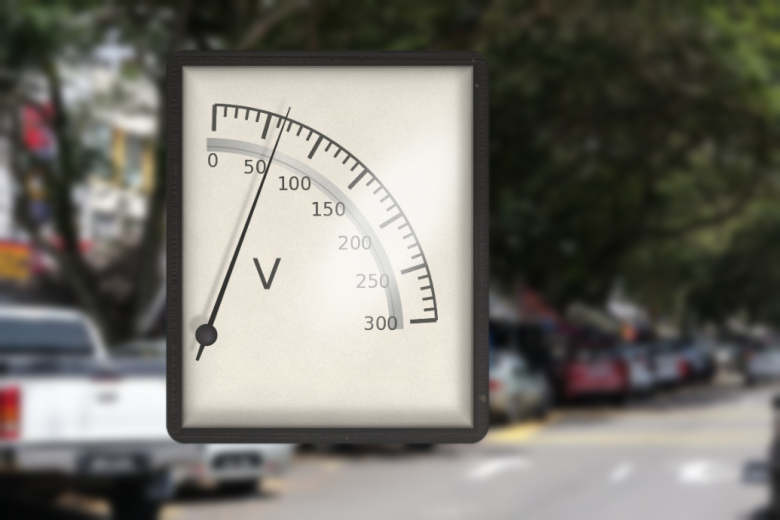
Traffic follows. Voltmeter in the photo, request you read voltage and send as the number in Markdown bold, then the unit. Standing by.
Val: **65** V
